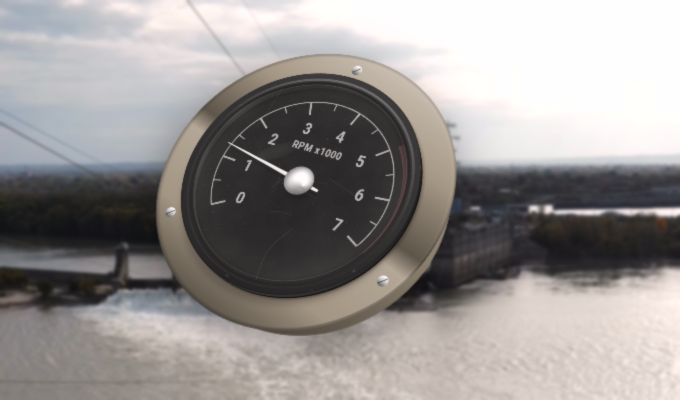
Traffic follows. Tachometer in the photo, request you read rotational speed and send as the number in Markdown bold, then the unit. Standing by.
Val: **1250** rpm
